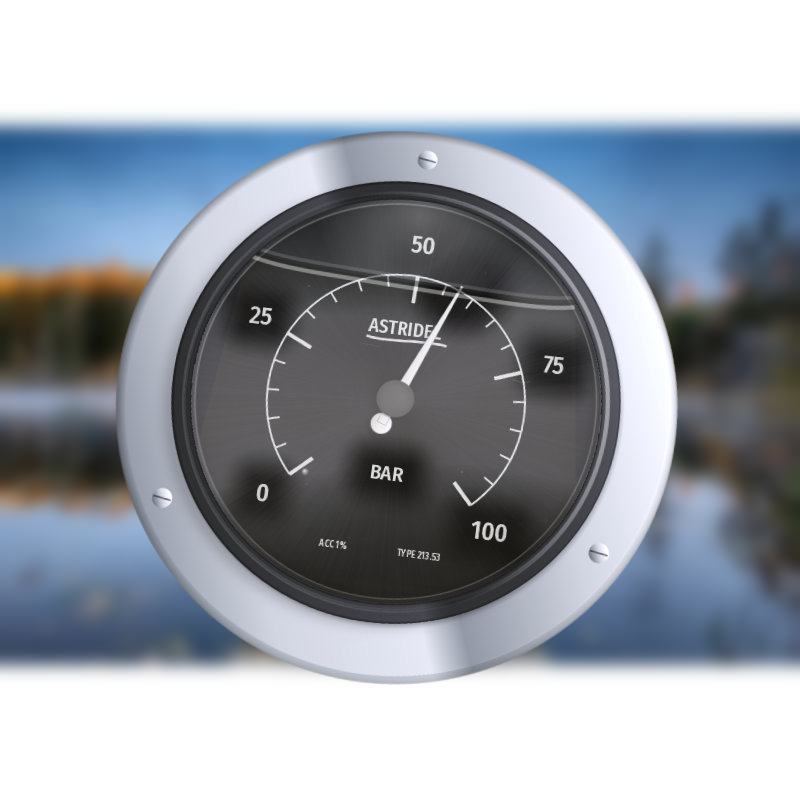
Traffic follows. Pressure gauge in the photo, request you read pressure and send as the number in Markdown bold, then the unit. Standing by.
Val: **57.5** bar
